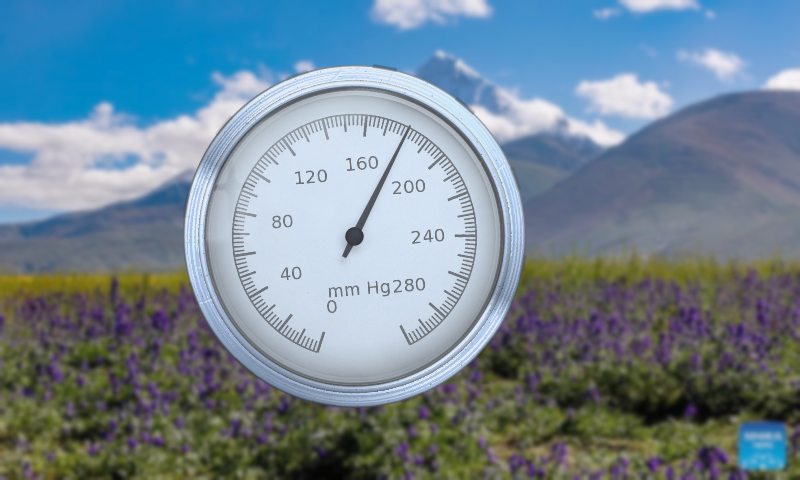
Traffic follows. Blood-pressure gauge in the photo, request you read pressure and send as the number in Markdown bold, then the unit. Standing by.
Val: **180** mmHg
